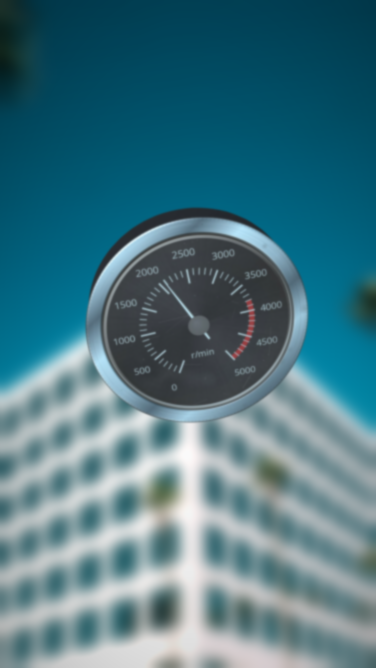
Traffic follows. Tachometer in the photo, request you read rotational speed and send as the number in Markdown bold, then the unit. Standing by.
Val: **2100** rpm
